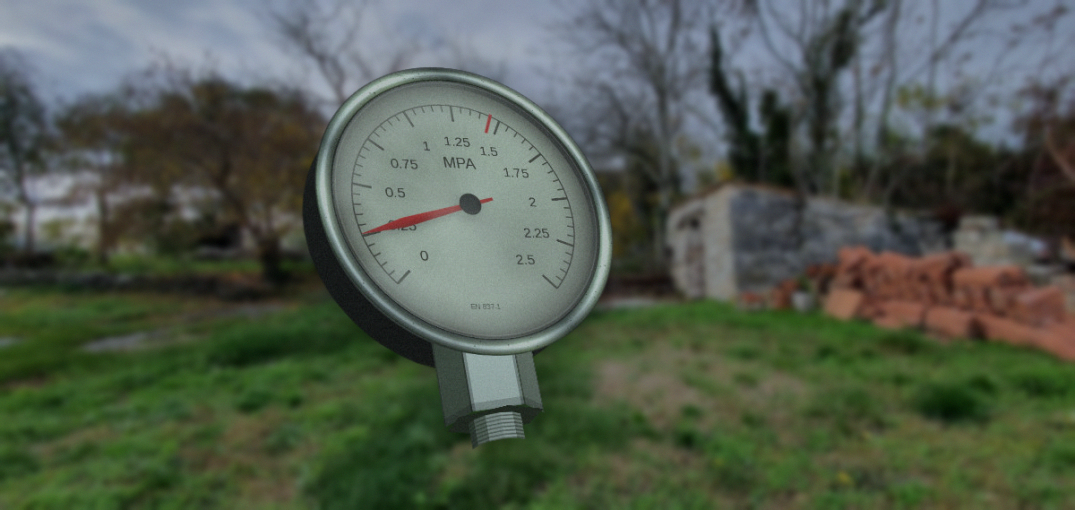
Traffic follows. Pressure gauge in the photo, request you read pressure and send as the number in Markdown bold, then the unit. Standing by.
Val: **0.25** MPa
